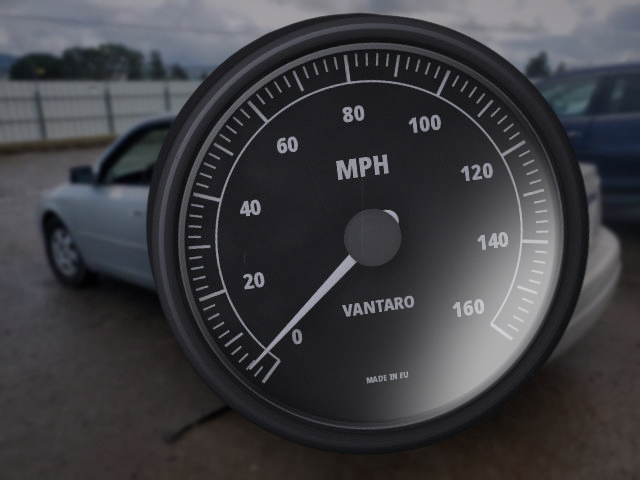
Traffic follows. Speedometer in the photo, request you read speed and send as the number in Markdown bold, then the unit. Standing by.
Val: **4** mph
